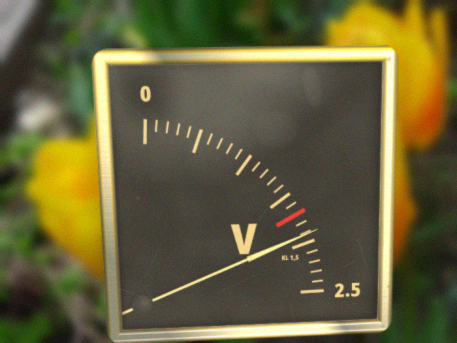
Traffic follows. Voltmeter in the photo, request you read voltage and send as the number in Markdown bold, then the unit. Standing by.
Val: **1.9** V
